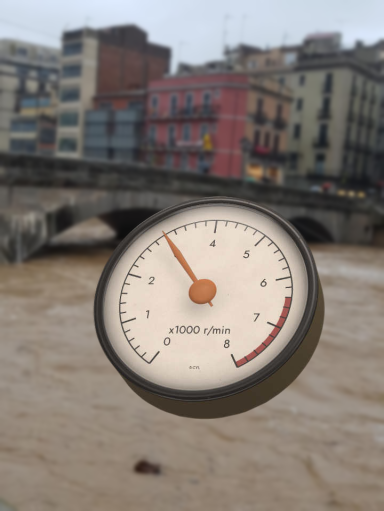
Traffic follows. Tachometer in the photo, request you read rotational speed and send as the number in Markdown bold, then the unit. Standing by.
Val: **3000** rpm
